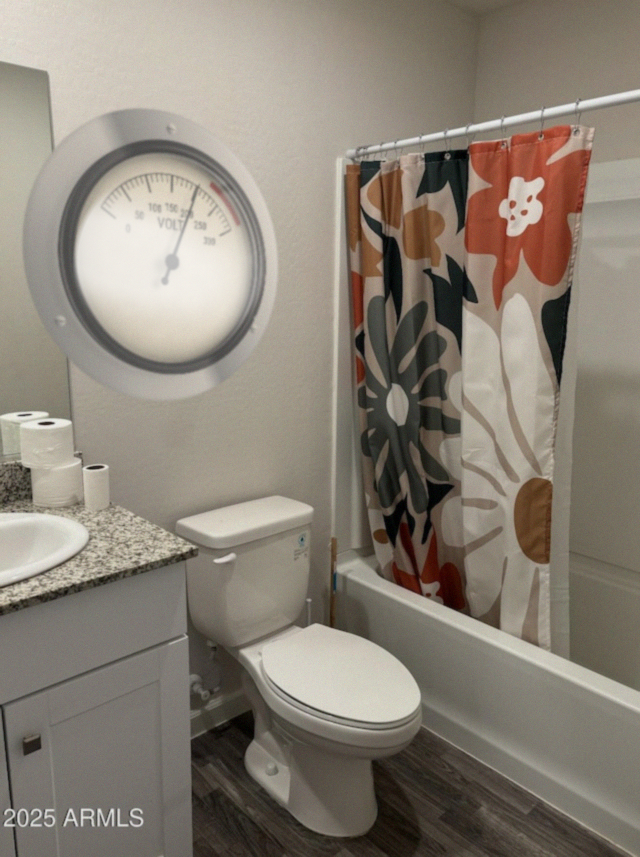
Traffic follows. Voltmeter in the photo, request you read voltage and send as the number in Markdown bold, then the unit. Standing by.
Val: **200** V
